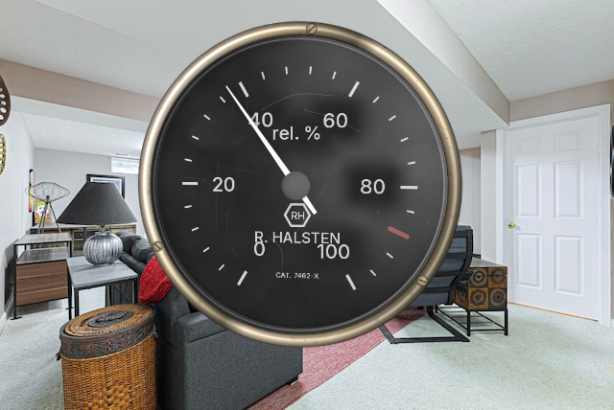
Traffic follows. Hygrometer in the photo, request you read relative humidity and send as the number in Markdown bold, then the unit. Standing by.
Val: **38** %
